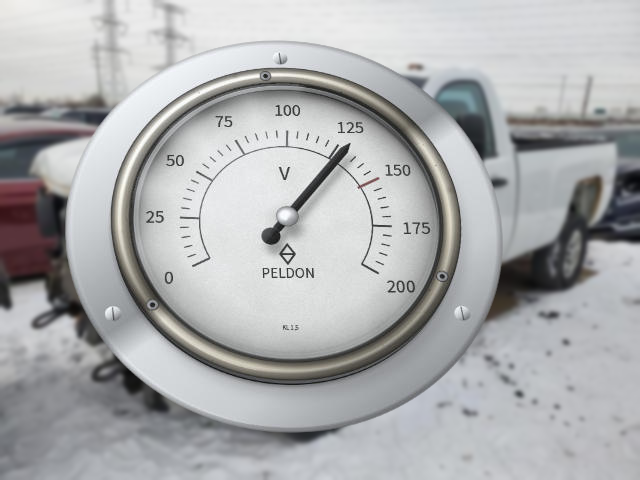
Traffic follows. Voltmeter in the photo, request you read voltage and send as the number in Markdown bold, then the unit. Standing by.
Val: **130** V
